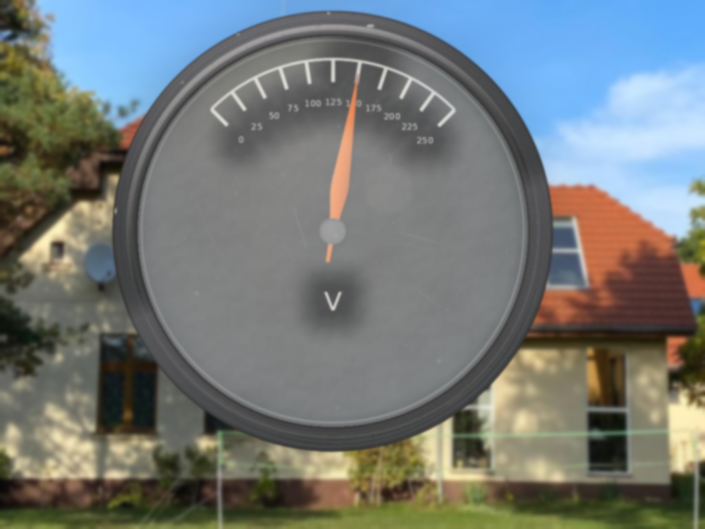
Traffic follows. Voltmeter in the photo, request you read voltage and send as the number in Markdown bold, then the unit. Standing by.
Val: **150** V
